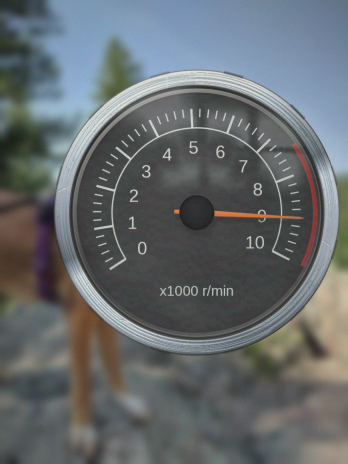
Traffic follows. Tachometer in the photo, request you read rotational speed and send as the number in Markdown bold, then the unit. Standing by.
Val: **9000** rpm
